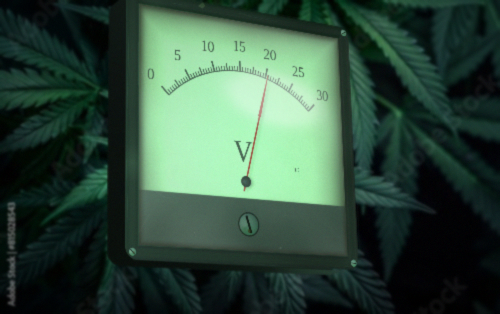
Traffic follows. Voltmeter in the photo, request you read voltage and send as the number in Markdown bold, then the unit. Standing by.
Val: **20** V
